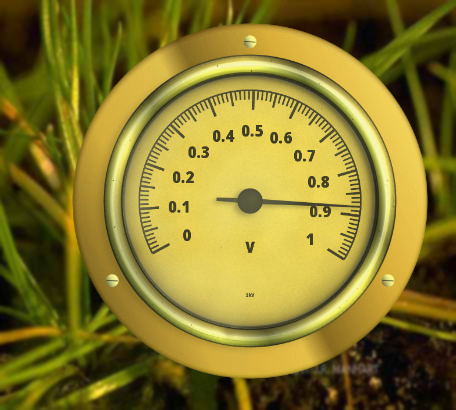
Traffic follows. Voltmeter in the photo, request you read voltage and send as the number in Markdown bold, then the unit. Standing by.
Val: **0.88** V
